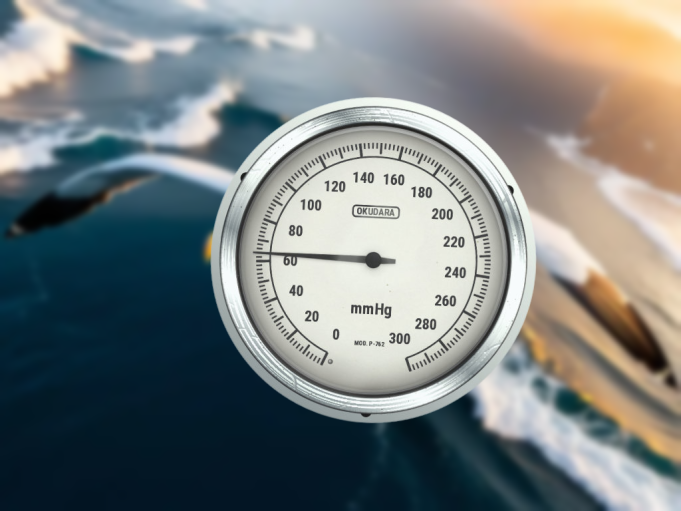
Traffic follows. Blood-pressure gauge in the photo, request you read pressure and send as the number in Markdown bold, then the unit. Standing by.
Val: **64** mmHg
